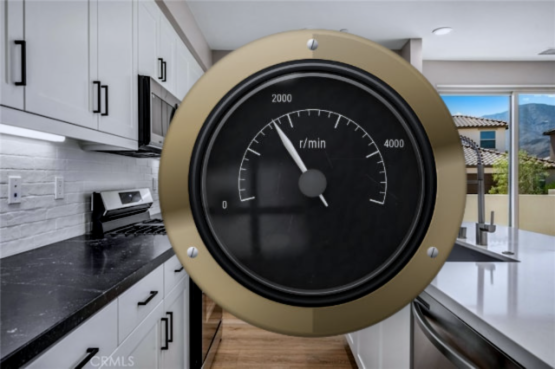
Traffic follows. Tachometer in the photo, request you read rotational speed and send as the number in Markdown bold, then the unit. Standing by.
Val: **1700** rpm
